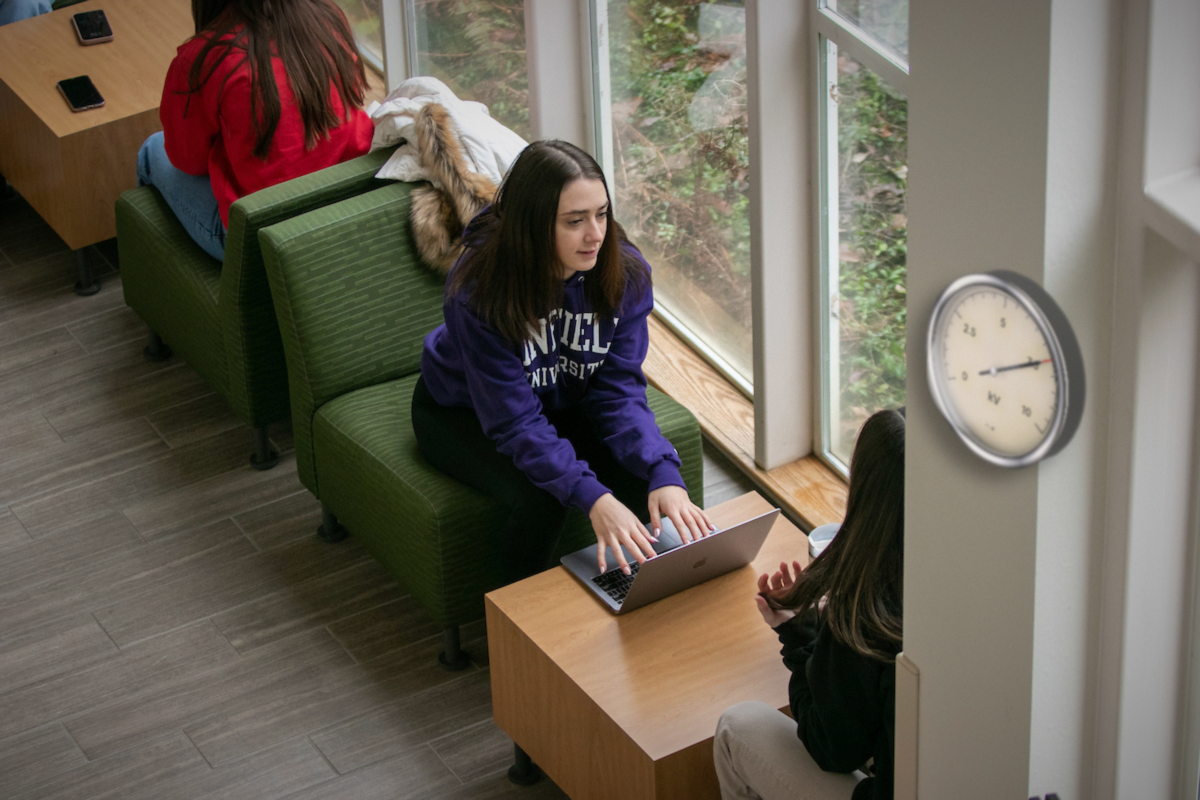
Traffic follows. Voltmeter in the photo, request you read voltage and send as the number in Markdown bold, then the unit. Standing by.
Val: **7.5** kV
